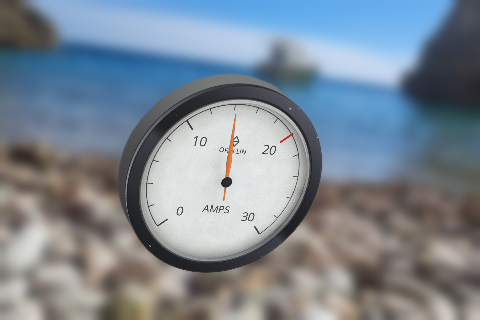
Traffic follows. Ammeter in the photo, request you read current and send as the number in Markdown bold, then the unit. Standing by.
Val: **14** A
